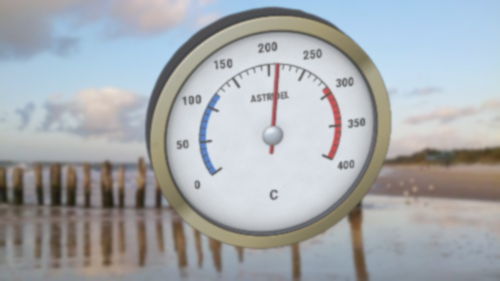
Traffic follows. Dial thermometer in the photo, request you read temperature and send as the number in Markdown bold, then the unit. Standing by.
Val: **210** °C
